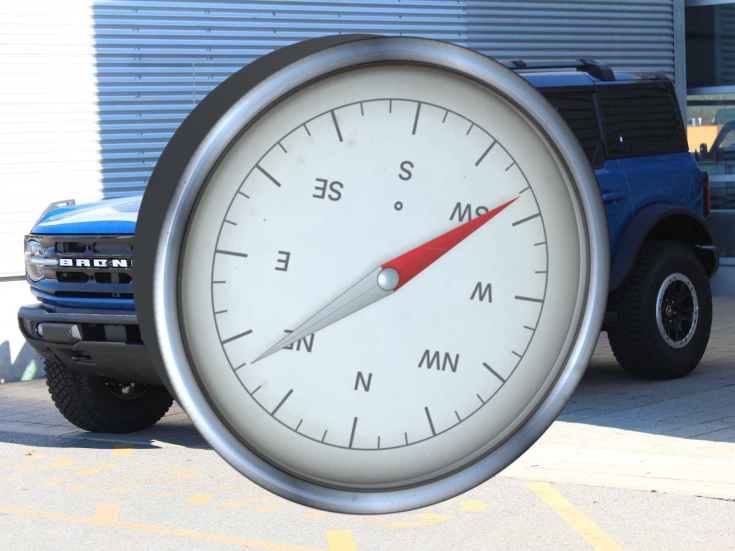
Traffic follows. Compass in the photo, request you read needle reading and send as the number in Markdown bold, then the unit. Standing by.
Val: **230** °
